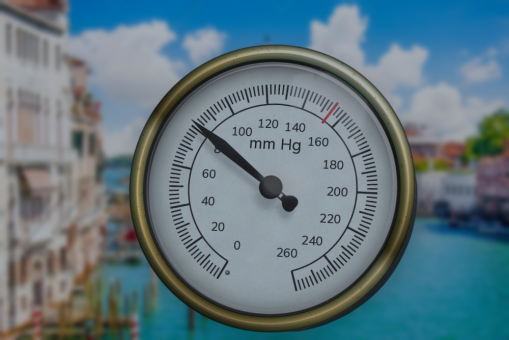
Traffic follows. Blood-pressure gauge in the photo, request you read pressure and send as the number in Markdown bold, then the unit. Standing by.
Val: **82** mmHg
